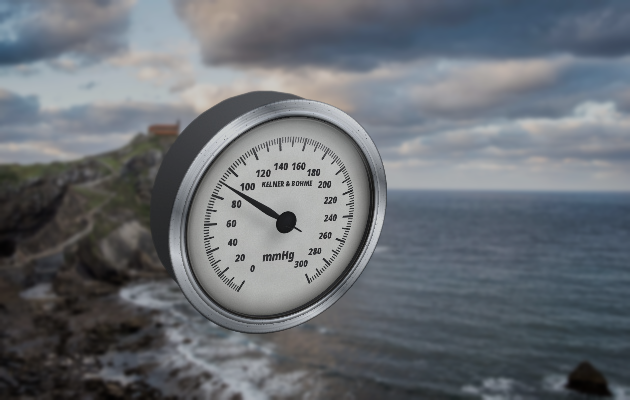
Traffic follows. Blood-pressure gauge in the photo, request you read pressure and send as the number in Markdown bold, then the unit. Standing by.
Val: **90** mmHg
